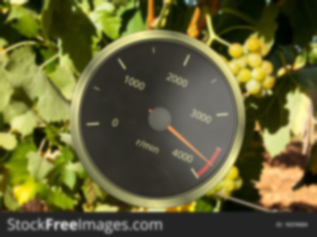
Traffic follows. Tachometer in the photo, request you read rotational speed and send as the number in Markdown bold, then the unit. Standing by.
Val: **3750** rpm
